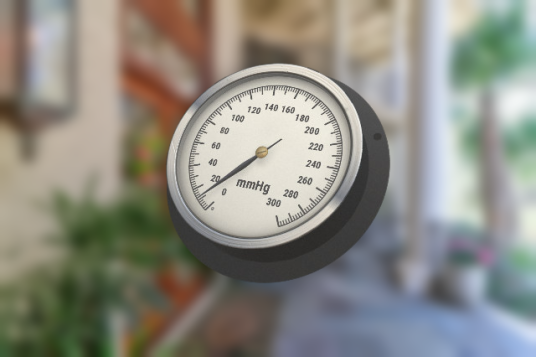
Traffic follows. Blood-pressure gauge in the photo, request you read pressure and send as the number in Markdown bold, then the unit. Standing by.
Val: **10** mmHg
